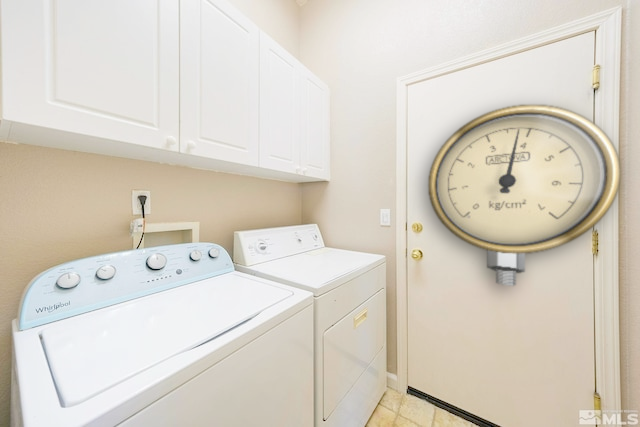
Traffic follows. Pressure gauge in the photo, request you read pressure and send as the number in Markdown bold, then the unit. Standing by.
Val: **3.75** kg/cm²
